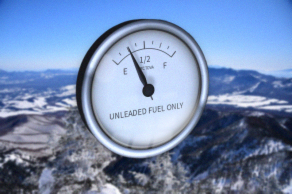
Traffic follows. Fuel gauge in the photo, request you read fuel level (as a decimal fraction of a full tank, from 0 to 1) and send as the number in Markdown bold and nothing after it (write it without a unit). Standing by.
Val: **0.25**
